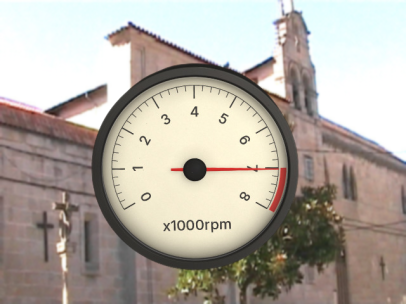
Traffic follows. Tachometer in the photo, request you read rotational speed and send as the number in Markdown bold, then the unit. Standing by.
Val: **7000** rpm
